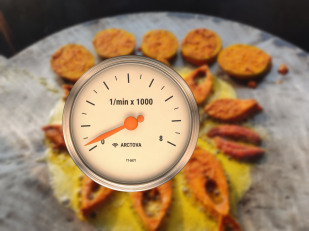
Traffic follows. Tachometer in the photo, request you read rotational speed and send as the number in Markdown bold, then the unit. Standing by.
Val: **250** rpm
